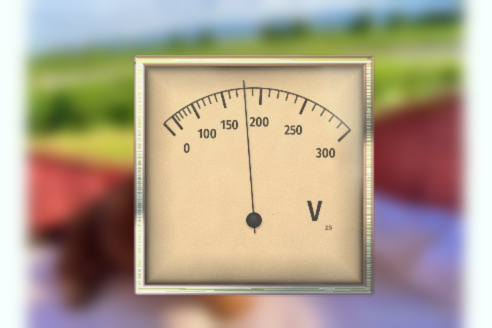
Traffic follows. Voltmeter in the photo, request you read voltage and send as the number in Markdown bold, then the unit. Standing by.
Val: **180** V
